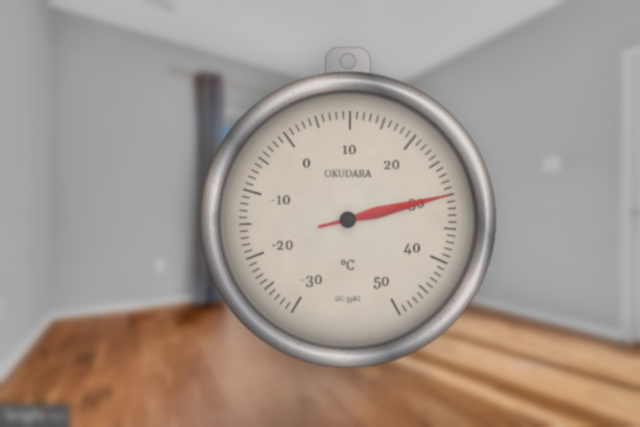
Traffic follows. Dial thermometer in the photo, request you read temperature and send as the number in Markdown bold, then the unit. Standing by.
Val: **30** °C
